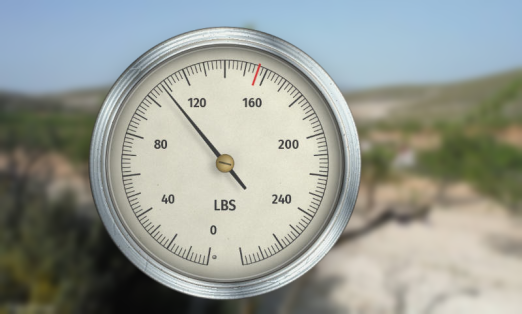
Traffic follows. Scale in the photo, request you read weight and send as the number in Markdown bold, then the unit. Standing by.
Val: **108** lb
